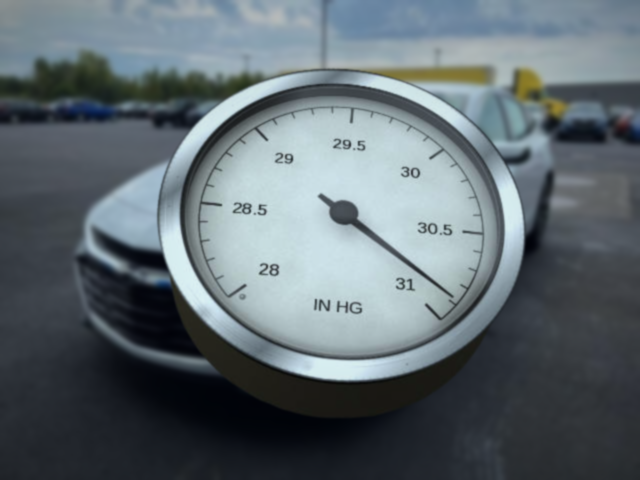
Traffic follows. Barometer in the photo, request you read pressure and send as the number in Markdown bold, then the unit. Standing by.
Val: **30.9** inHg
